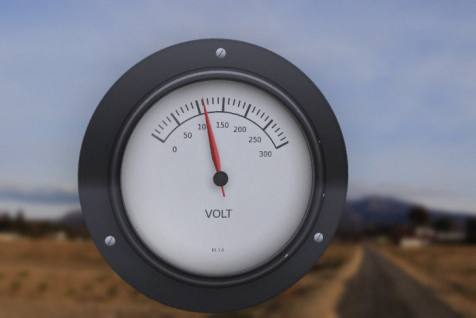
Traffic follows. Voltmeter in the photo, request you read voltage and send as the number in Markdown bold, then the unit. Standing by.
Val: **110** V
